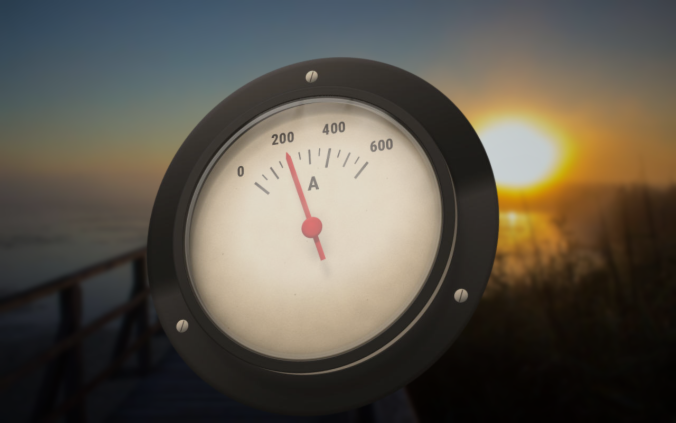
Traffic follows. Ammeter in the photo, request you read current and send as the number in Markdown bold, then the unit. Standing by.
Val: **200** A
